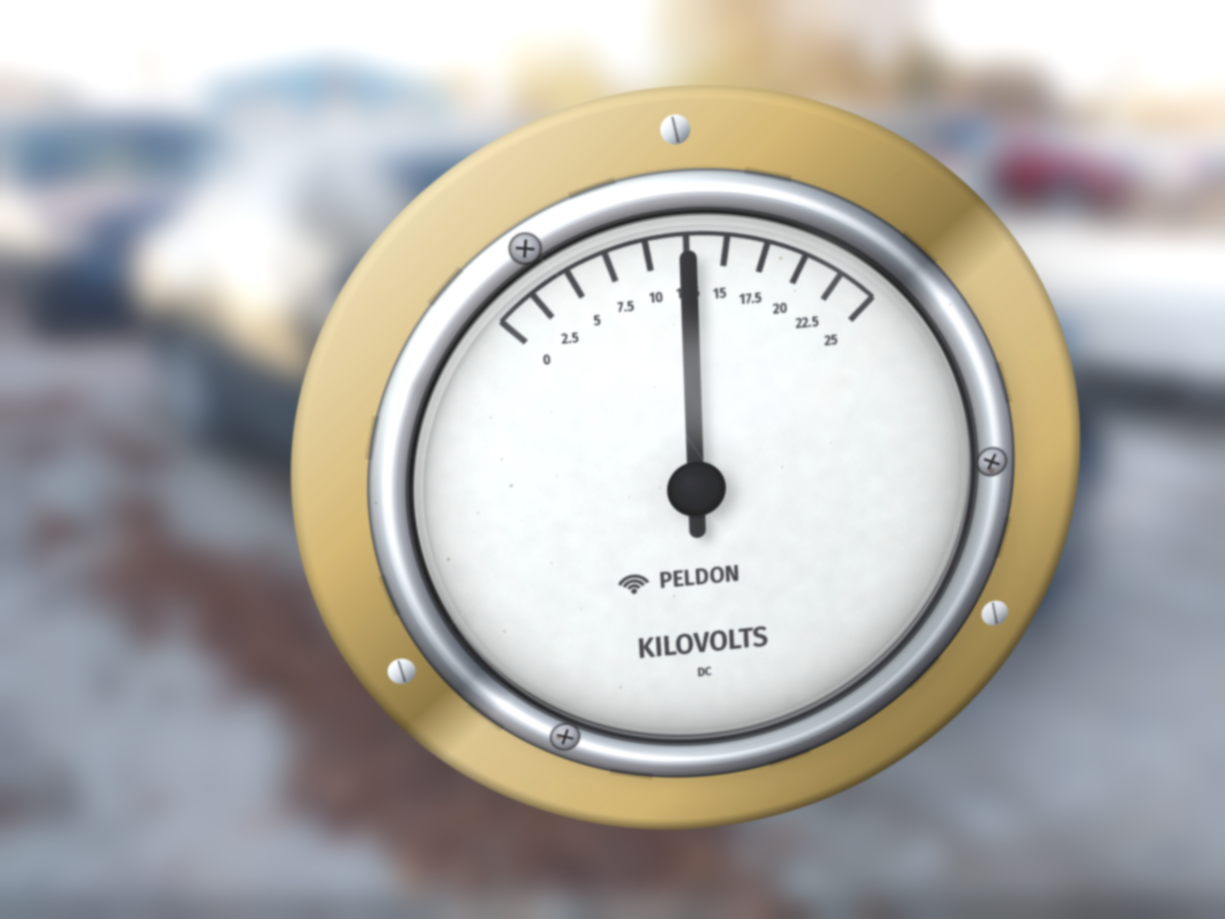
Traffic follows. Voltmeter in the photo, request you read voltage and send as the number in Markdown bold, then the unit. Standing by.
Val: **12.5** kV
